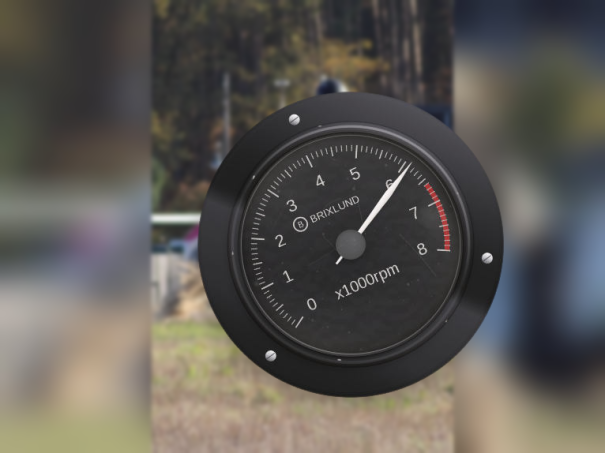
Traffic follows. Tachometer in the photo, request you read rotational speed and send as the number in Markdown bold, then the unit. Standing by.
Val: **6100** rpm
